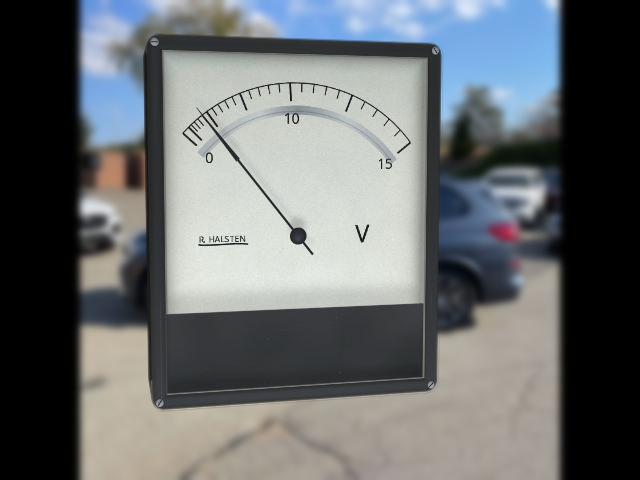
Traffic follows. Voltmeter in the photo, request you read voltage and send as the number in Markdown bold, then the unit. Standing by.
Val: **4.5** V
